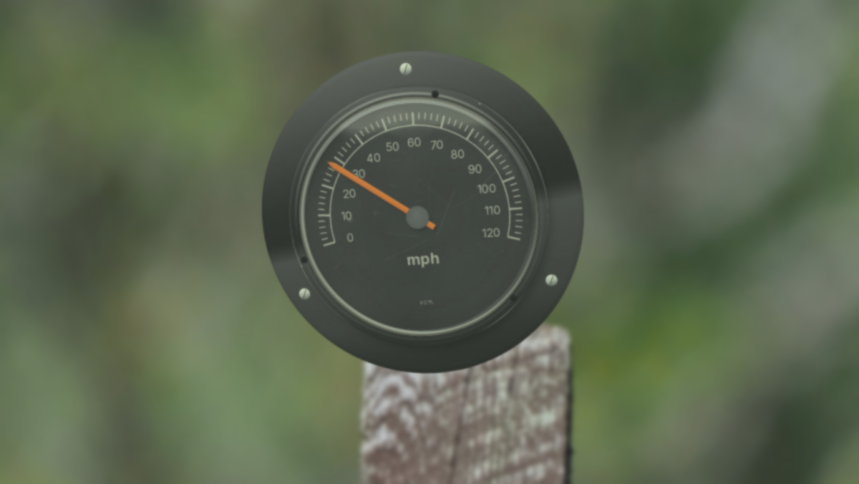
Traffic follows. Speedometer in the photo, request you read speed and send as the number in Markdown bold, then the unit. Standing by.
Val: **28** mph
